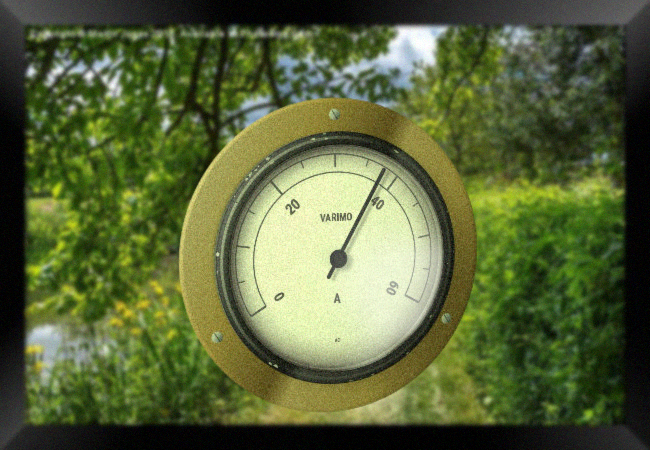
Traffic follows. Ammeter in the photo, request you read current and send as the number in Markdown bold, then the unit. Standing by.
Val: **37.5** A
